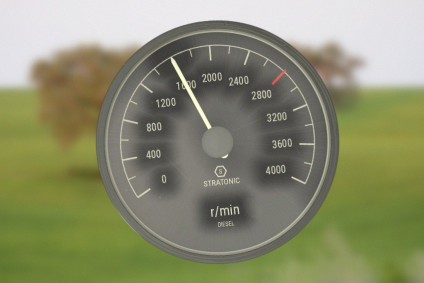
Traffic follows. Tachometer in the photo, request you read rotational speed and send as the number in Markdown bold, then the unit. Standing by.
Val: **1600** rpm
